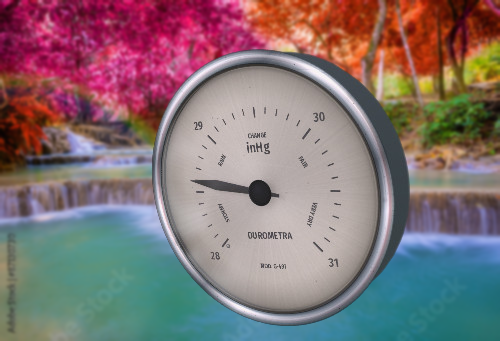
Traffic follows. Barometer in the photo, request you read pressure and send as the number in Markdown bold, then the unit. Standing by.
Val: **28.6** inHg
